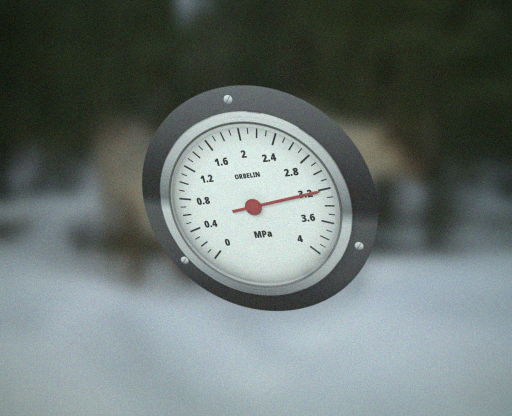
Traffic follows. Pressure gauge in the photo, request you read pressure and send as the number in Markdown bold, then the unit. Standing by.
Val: **3.2** MPa
